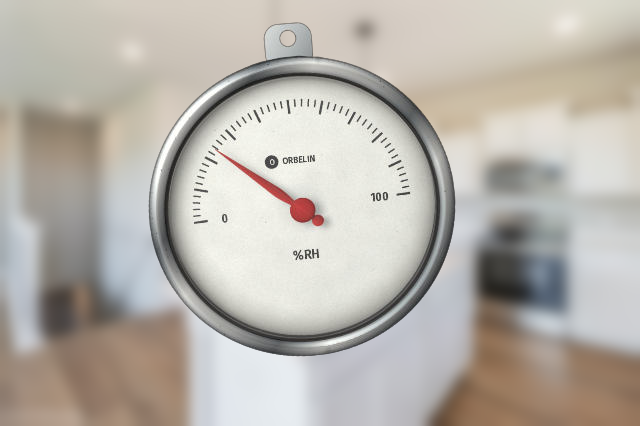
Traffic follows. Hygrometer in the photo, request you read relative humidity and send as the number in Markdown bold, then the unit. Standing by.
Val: **24** %
